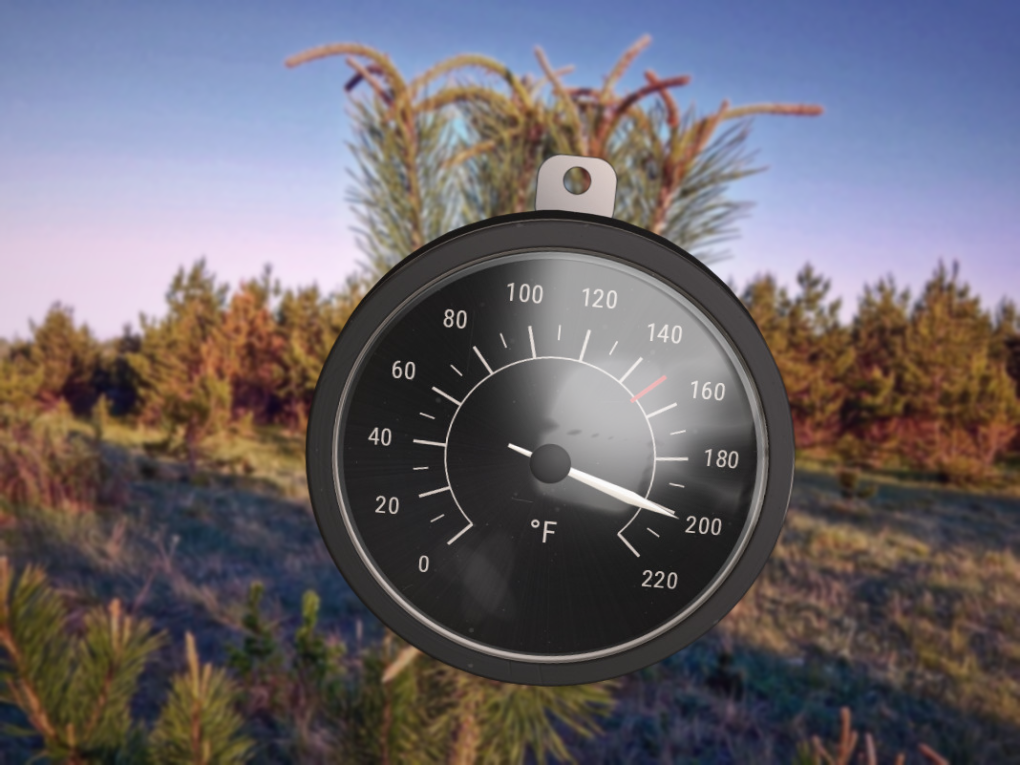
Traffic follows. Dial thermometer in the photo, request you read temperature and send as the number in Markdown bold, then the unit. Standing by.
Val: **200** °F
